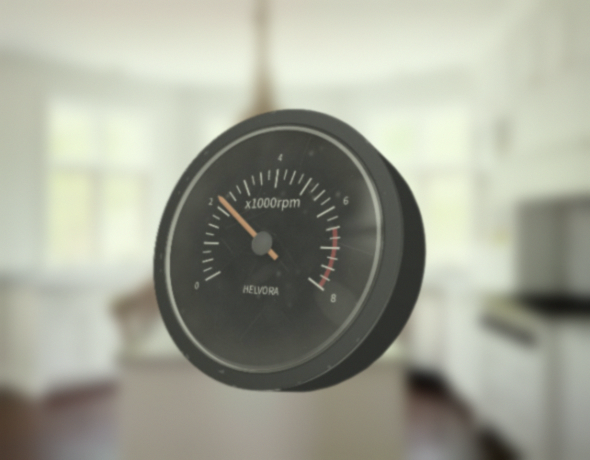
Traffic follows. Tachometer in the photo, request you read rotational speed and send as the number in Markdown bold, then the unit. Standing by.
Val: **2250** rpm
